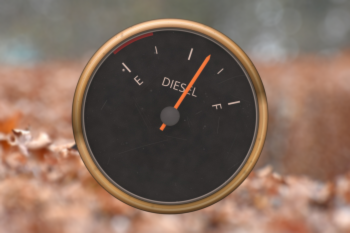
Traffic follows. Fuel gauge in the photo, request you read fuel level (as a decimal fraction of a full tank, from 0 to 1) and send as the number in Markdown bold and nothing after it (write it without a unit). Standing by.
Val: **0.625**
